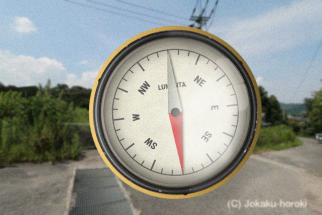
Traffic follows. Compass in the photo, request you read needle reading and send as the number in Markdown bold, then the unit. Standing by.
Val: **180** °
